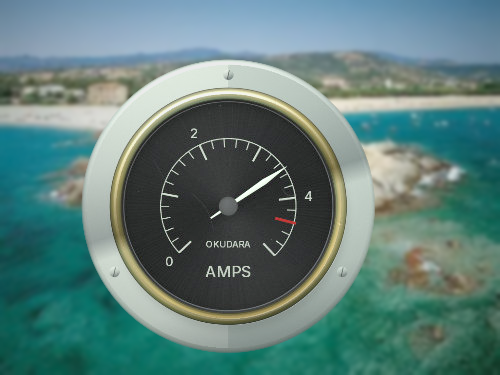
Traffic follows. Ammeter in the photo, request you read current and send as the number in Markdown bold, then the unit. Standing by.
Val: **3.5** A
